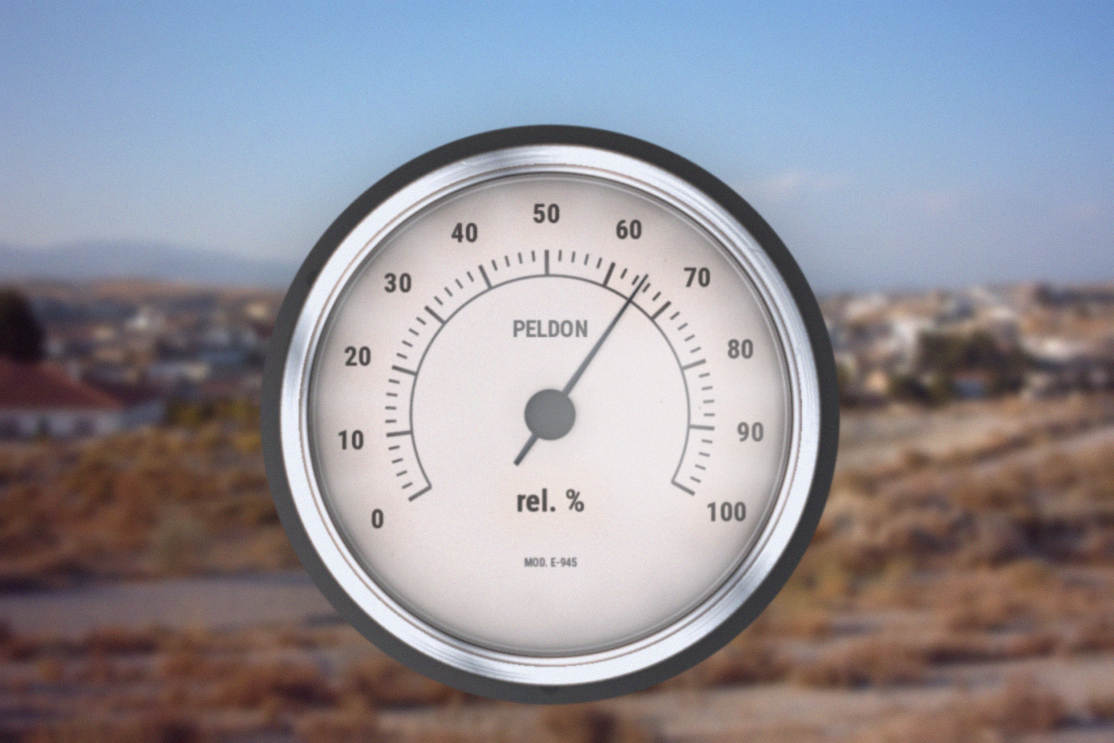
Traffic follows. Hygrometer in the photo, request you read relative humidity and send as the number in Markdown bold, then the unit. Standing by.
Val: **65** %
